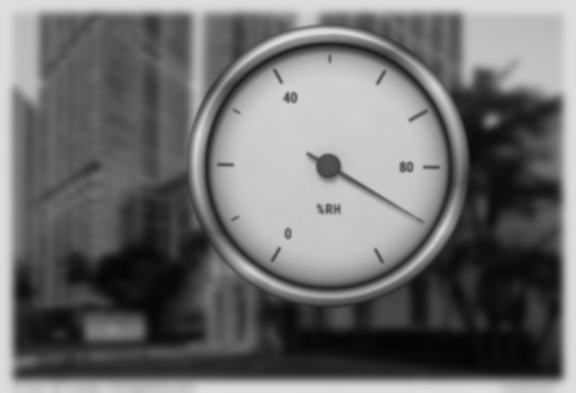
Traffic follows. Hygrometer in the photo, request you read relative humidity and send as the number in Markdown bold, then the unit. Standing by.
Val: **90** %
